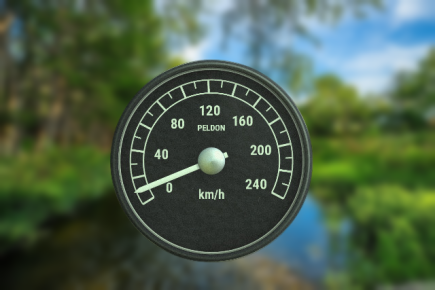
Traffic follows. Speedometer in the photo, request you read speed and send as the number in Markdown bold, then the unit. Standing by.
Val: **10** km/h
